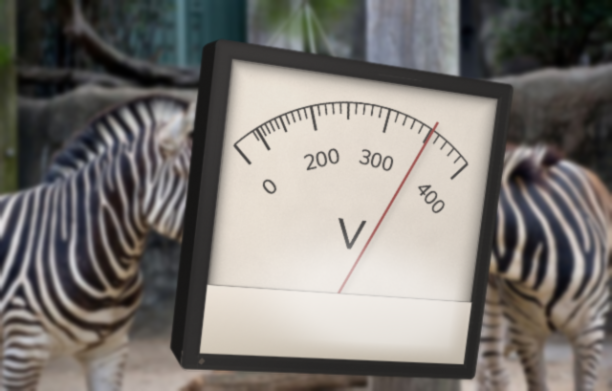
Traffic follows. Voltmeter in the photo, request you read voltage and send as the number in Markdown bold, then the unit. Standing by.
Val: **350** V
